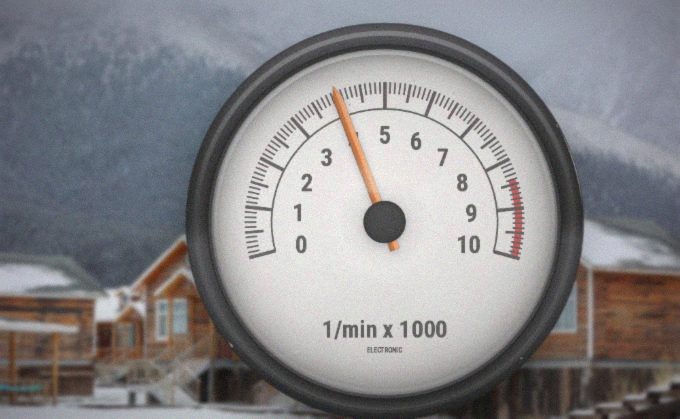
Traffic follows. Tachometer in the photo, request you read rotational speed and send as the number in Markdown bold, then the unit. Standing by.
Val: **4000** rpm
